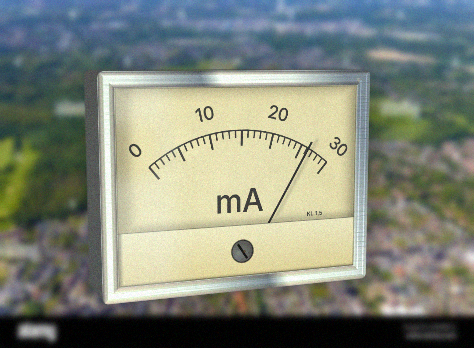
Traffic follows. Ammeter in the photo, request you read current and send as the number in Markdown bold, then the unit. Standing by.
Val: **26** mA
